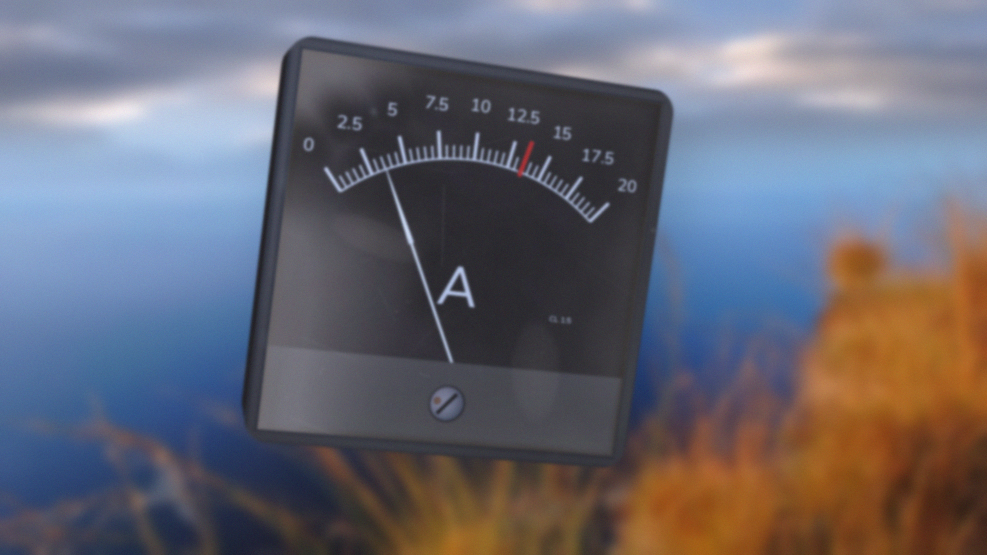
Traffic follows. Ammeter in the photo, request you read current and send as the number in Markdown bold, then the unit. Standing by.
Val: **3.5** A
